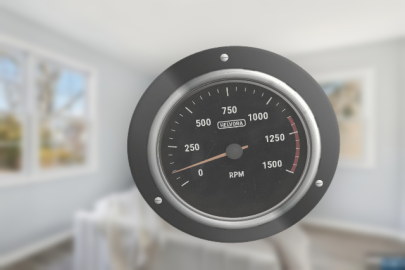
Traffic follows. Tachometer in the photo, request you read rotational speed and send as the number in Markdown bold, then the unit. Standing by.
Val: **100** rpm
